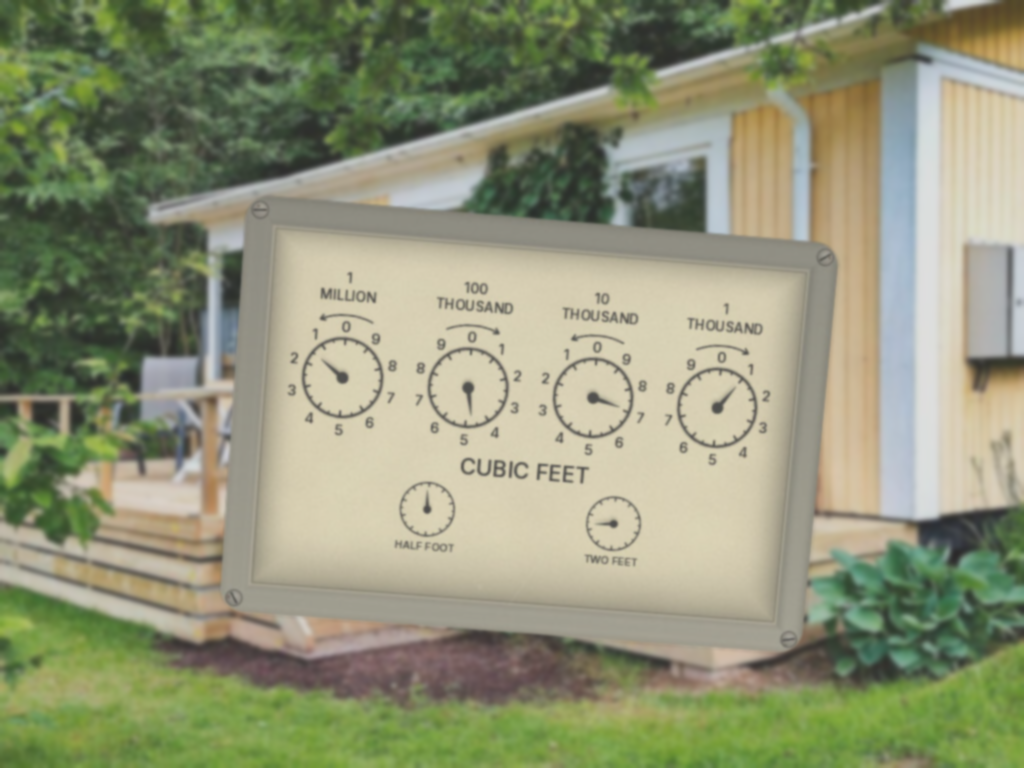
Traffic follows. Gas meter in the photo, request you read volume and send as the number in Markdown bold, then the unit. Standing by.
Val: **147100** ft³
